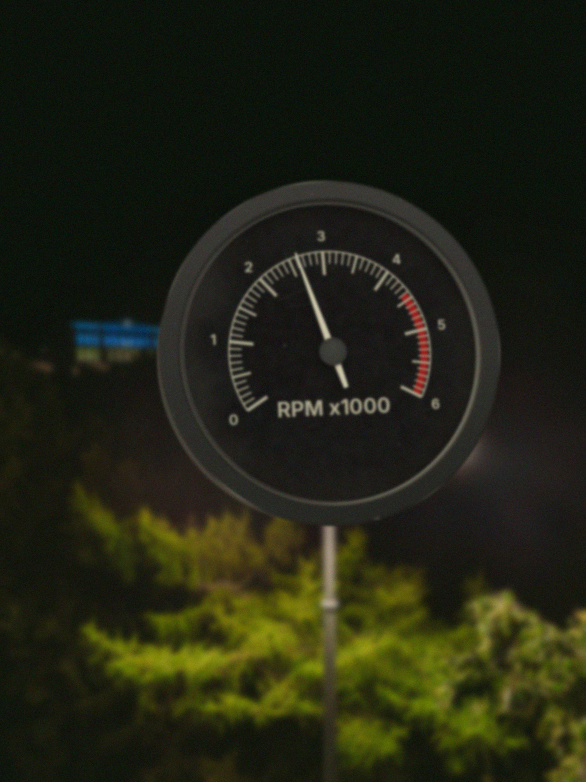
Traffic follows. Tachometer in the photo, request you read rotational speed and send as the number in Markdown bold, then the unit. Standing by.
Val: **2600** rpm
